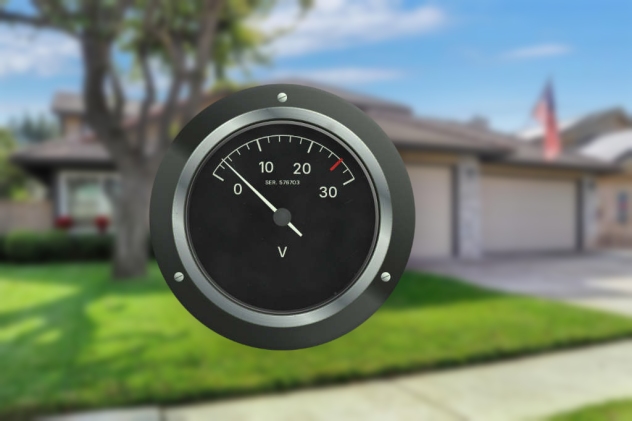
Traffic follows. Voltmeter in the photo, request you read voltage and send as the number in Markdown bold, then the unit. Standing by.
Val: **3** V
